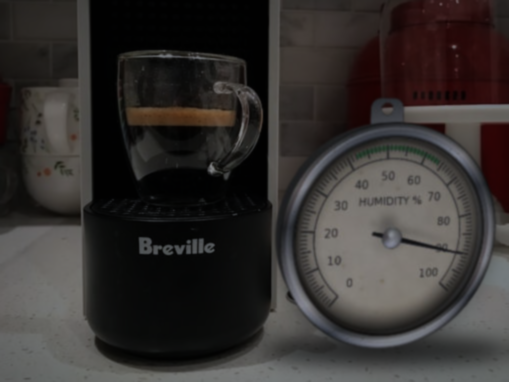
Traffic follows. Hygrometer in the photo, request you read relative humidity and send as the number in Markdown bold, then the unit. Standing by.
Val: **90** %
